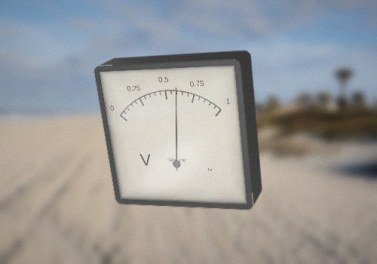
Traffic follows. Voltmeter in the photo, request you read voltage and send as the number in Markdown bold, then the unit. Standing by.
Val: **0.6** V
